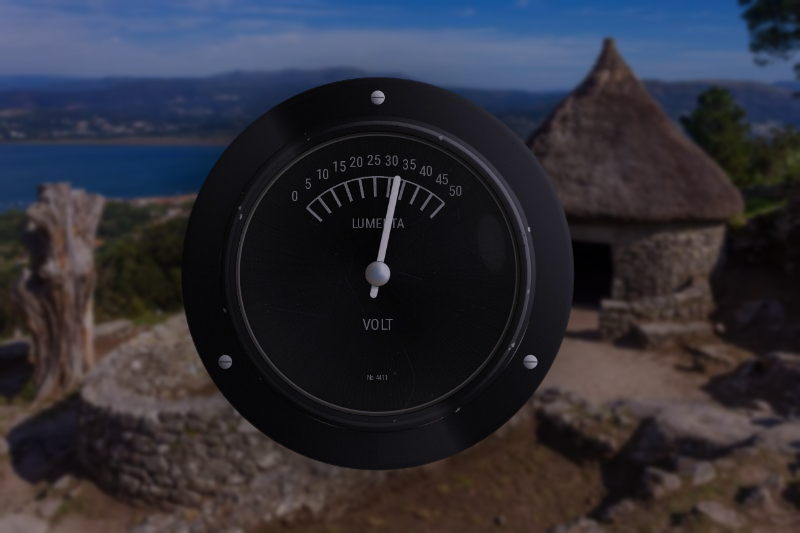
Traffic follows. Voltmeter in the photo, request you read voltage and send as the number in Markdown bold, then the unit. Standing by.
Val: **32.5** V
